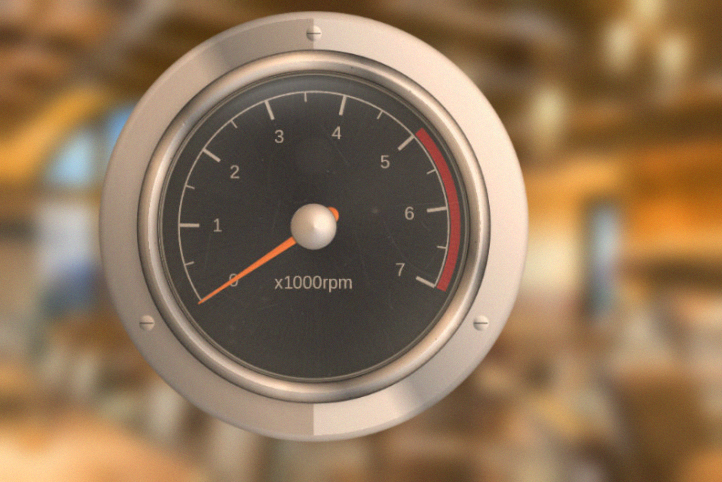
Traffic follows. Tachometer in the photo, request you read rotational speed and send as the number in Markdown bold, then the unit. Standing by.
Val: **0** rpm
